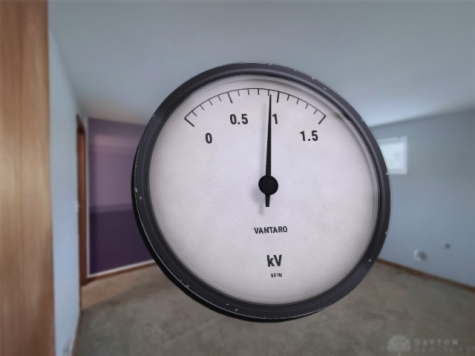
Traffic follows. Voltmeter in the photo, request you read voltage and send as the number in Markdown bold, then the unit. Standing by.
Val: **0.9** kV
